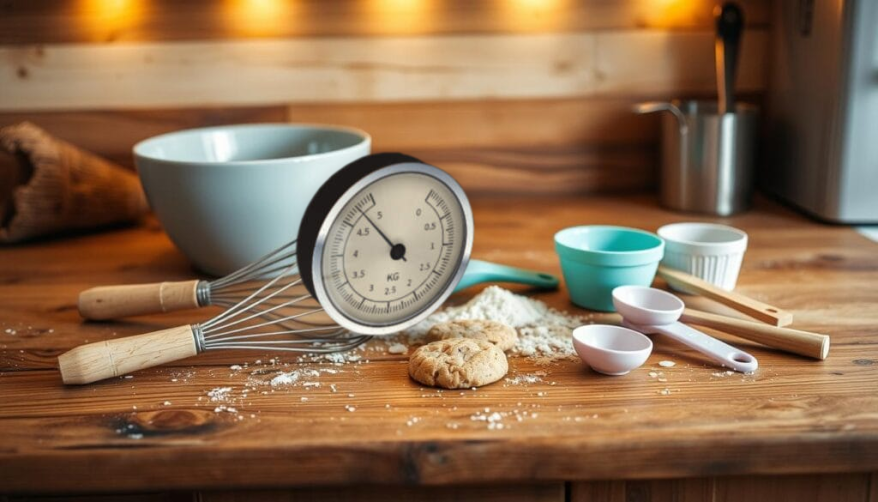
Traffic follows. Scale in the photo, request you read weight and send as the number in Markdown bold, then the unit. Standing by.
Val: **4.75** kg
